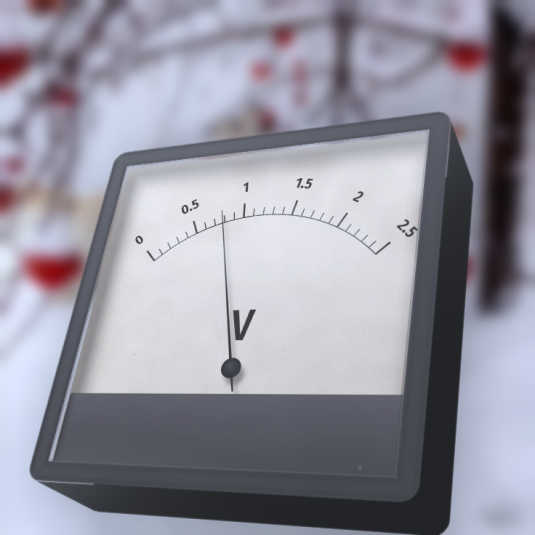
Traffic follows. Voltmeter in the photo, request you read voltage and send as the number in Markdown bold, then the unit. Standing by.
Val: **0.8** V
